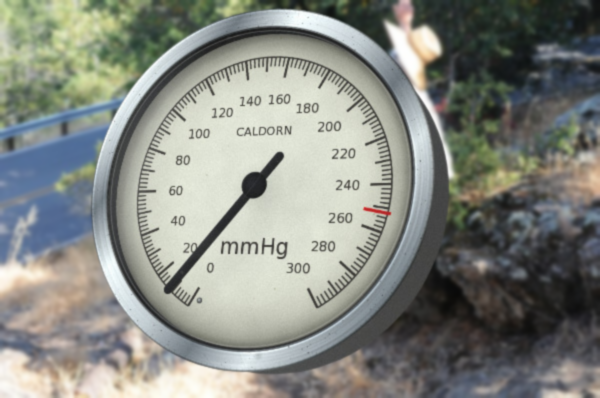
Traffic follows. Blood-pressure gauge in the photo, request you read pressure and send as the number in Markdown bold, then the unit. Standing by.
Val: **10** mmHg
